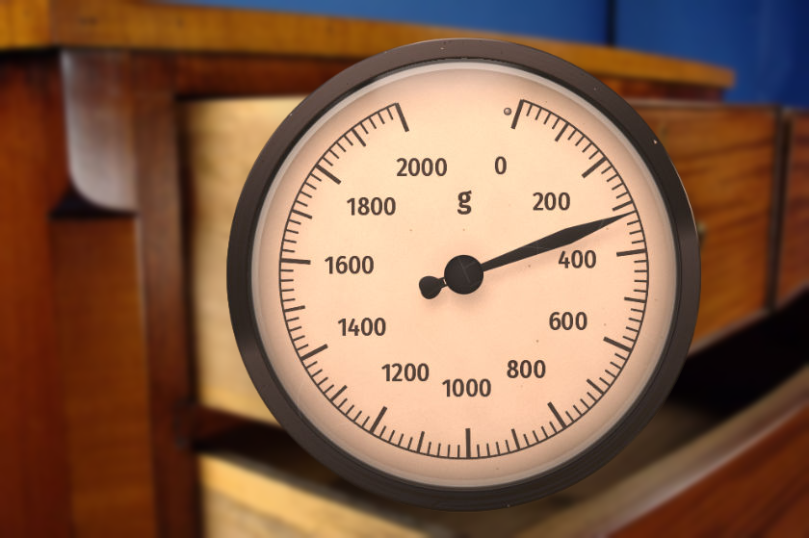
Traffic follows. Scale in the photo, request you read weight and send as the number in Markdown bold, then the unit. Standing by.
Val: **320** g
